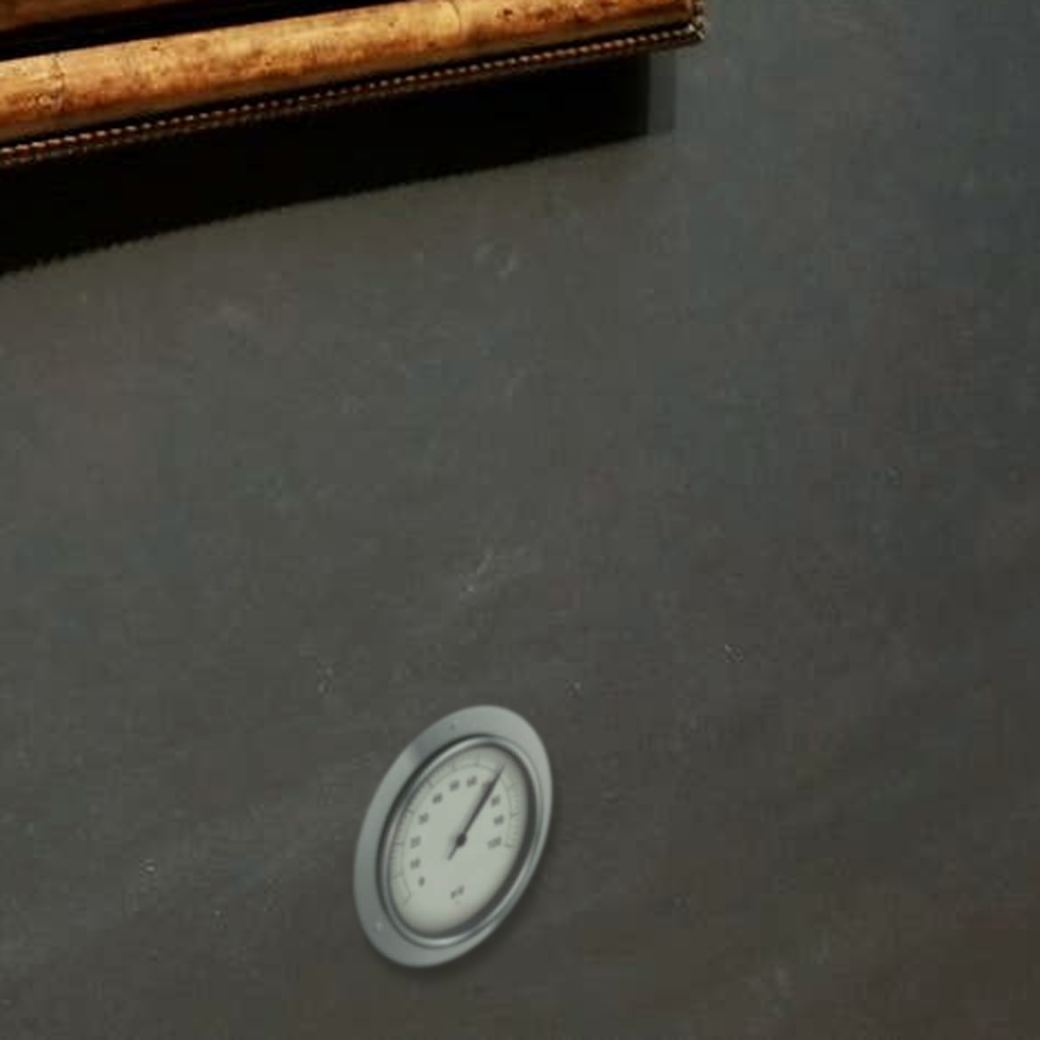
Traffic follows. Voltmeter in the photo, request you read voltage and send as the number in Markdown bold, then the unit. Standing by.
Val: **70** mV
